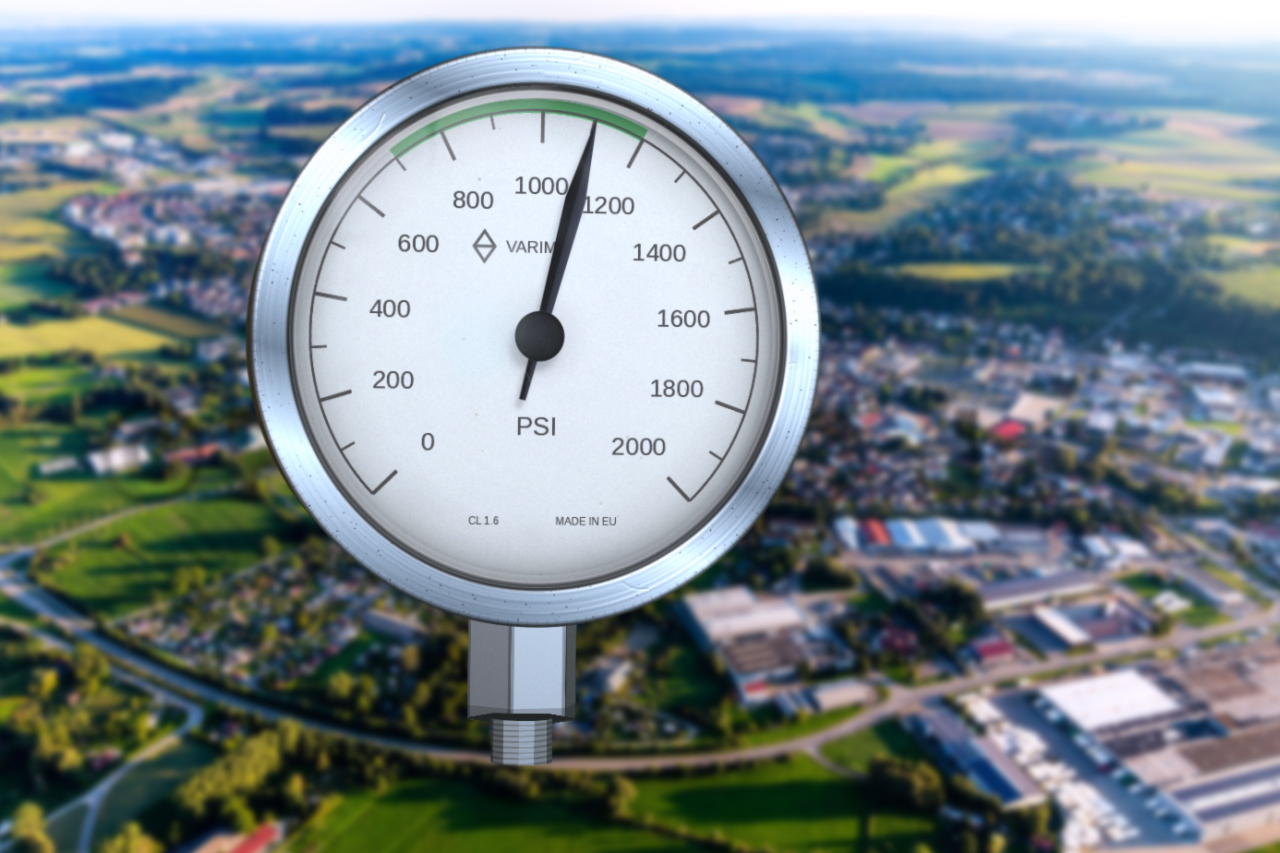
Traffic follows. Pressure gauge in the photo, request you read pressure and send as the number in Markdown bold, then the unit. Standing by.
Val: **1100** psi
